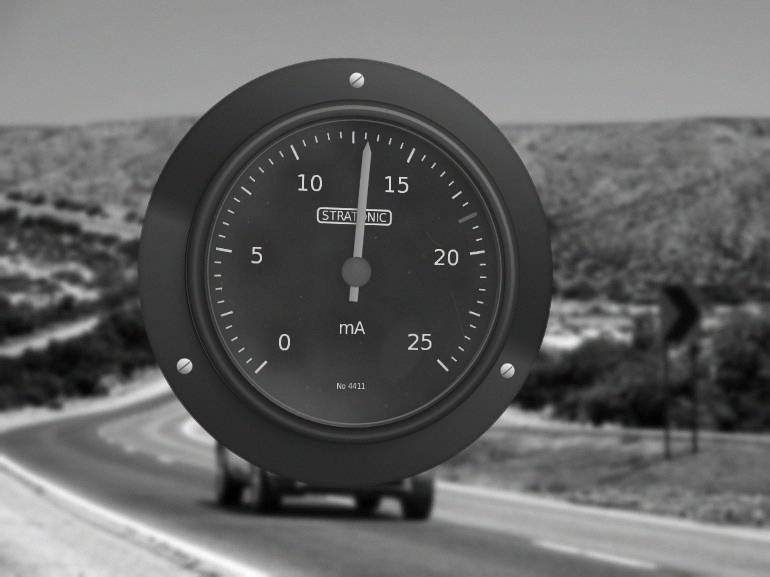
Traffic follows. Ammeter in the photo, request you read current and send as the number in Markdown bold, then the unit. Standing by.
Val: **13** mA
